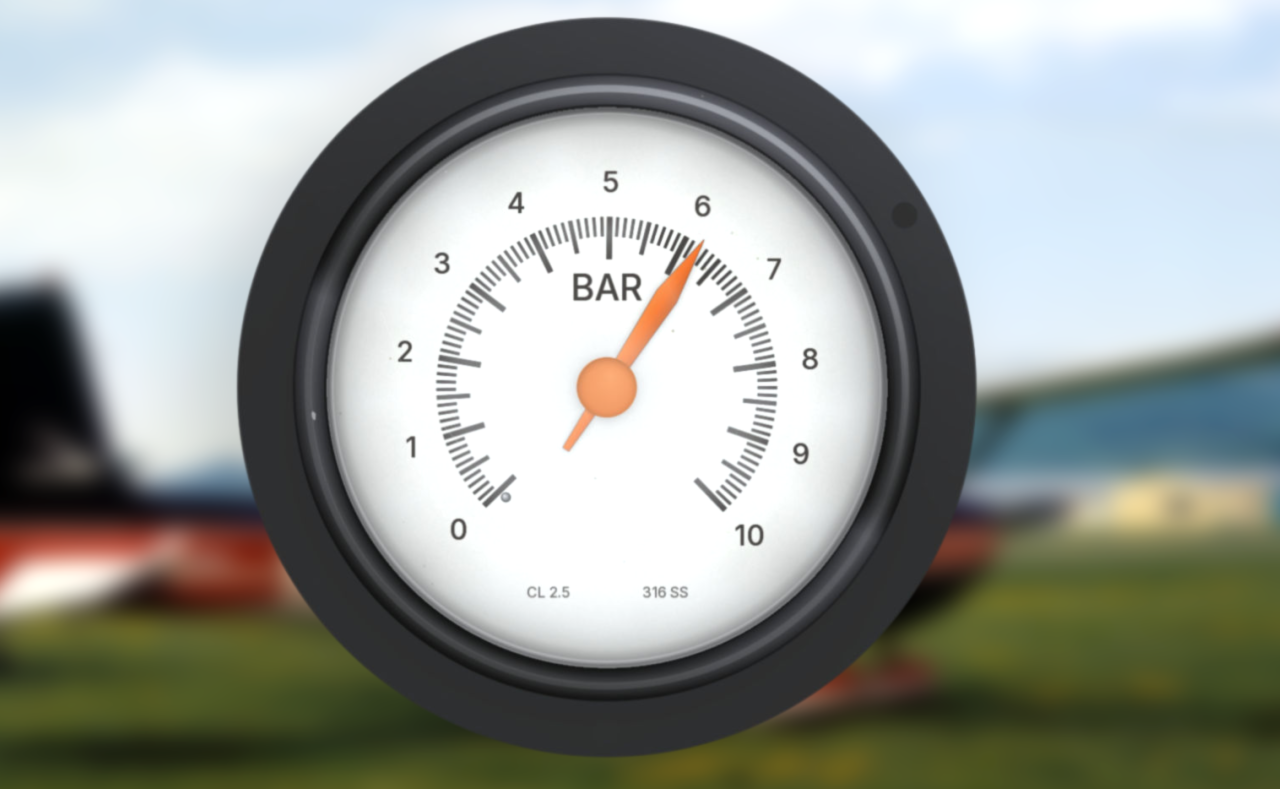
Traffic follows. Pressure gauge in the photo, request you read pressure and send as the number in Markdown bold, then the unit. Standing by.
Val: **6.2** bar
